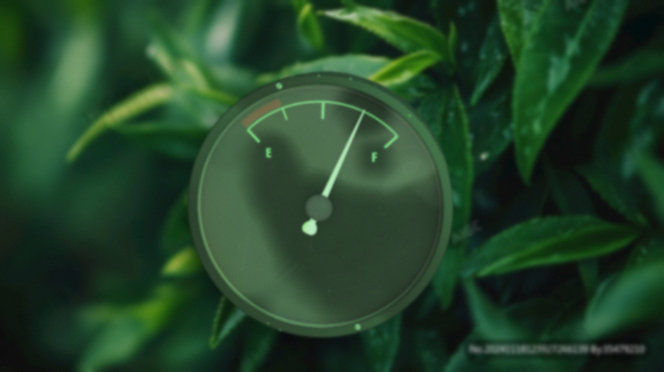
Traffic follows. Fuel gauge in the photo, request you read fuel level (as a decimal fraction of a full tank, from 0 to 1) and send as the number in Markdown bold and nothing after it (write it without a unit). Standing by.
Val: **0.75**
